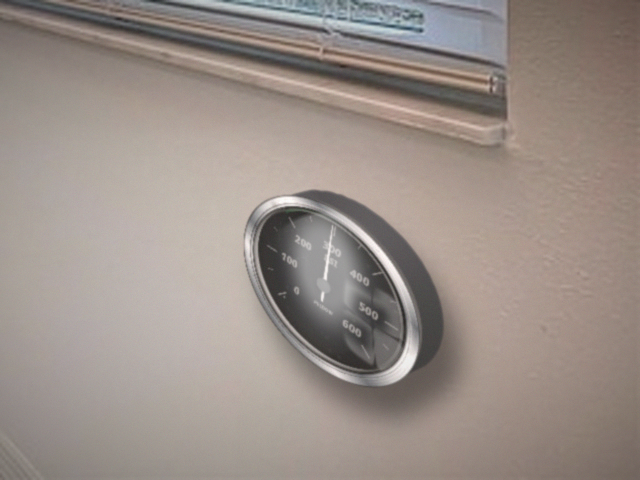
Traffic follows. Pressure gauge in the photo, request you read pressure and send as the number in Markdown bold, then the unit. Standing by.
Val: **300** psi
